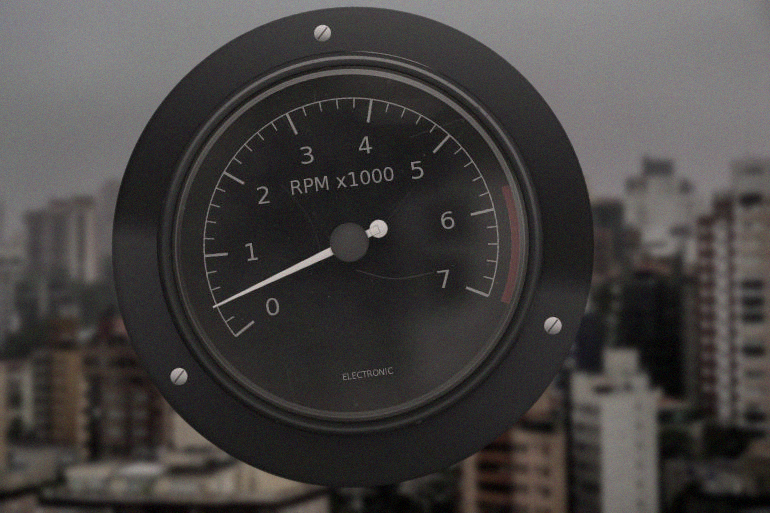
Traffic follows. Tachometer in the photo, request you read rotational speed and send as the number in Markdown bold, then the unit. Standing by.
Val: **400** rpm
